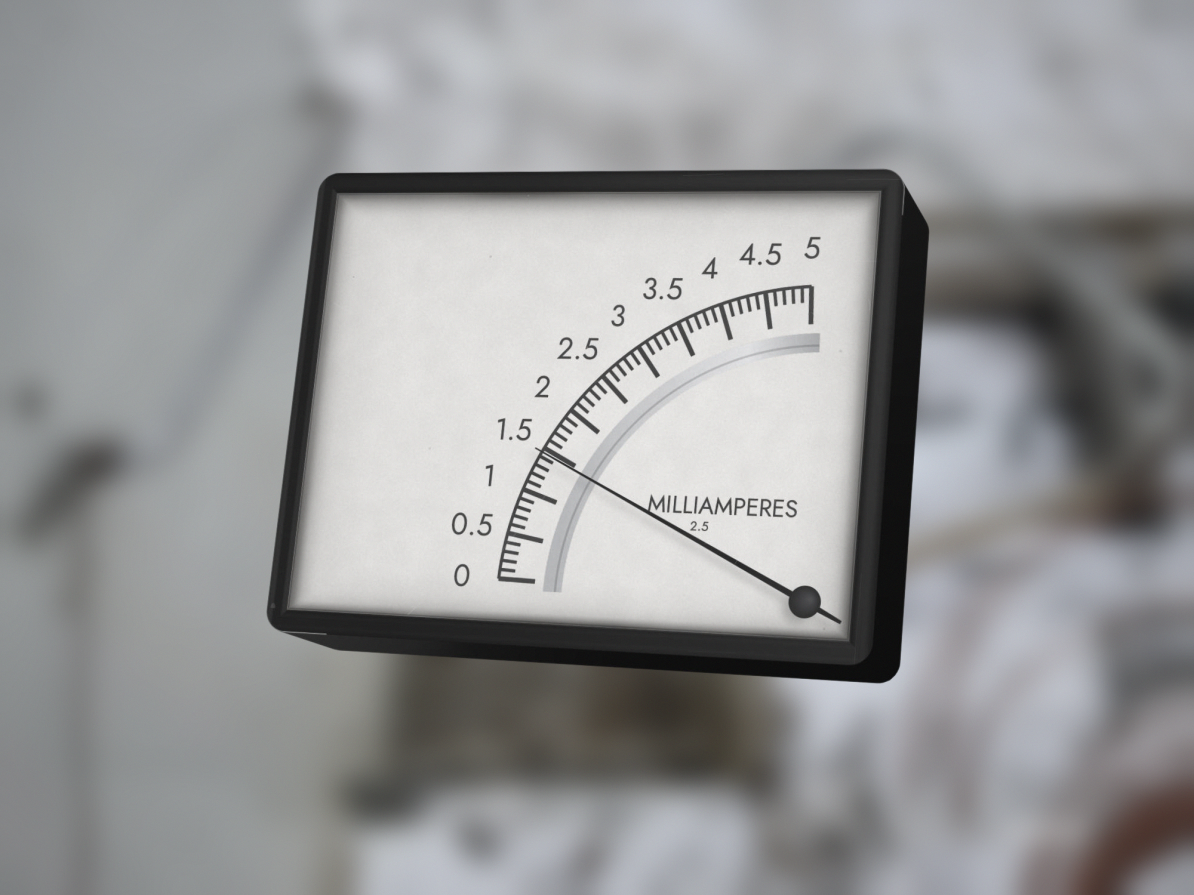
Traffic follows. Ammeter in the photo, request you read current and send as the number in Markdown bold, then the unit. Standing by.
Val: **1.45** mA
